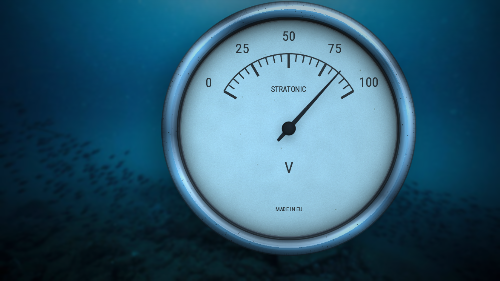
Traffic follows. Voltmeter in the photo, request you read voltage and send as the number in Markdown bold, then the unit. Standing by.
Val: **85** V
